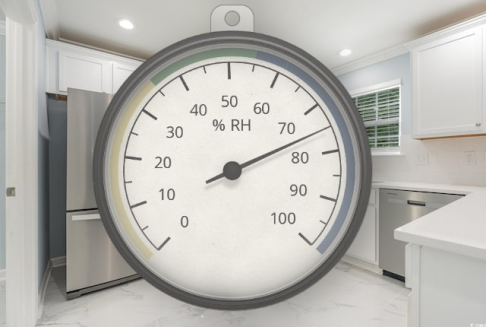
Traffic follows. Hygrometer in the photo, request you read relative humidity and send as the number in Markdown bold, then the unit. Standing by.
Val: **75** %
